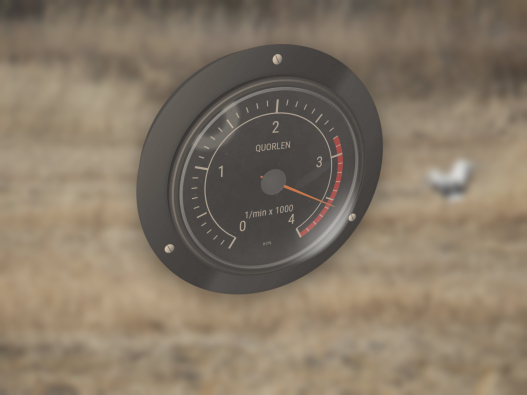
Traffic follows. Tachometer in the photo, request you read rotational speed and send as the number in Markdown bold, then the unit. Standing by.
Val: **3550** rpm
